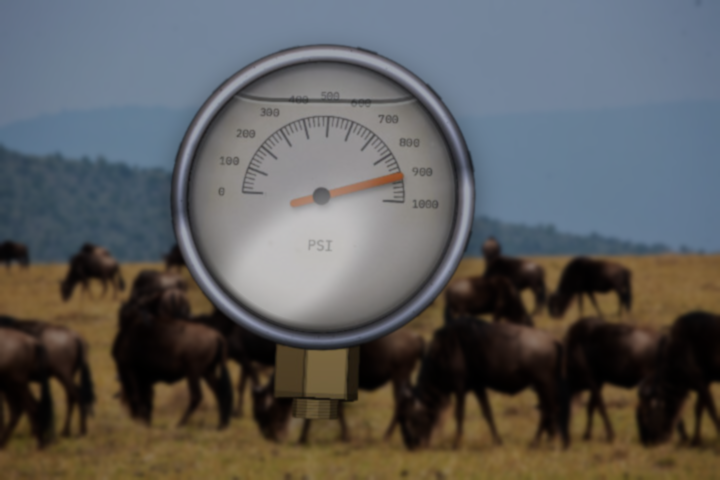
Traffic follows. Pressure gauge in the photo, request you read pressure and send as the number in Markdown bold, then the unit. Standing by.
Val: **900** psi
